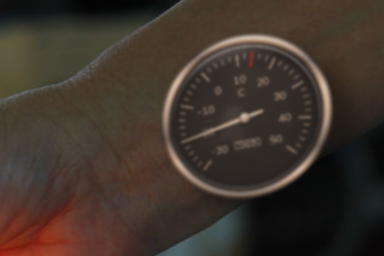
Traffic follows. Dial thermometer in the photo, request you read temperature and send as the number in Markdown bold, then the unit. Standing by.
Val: **-20** °C
